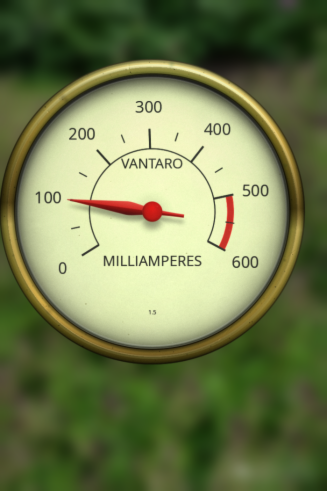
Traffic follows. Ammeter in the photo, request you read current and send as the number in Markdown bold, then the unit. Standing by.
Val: **100** mA
